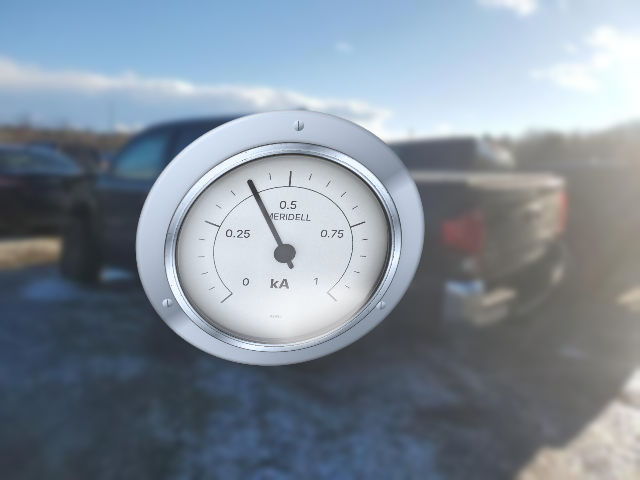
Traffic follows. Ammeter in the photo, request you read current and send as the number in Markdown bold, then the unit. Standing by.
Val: **0.4** kA
